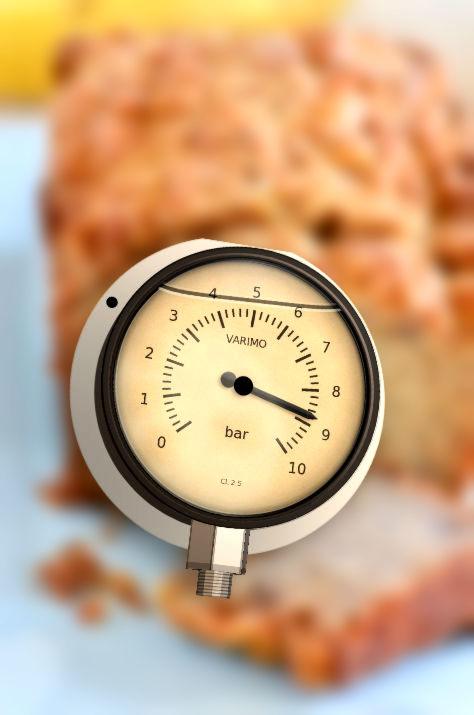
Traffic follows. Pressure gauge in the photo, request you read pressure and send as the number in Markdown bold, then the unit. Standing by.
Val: **8.8** bar
